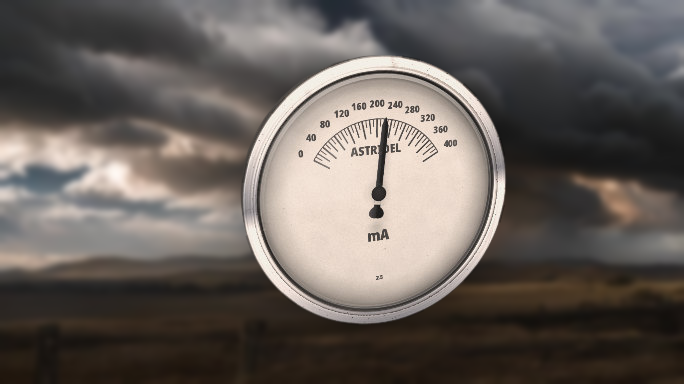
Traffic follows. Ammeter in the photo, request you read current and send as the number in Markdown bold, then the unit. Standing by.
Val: **220** mA
